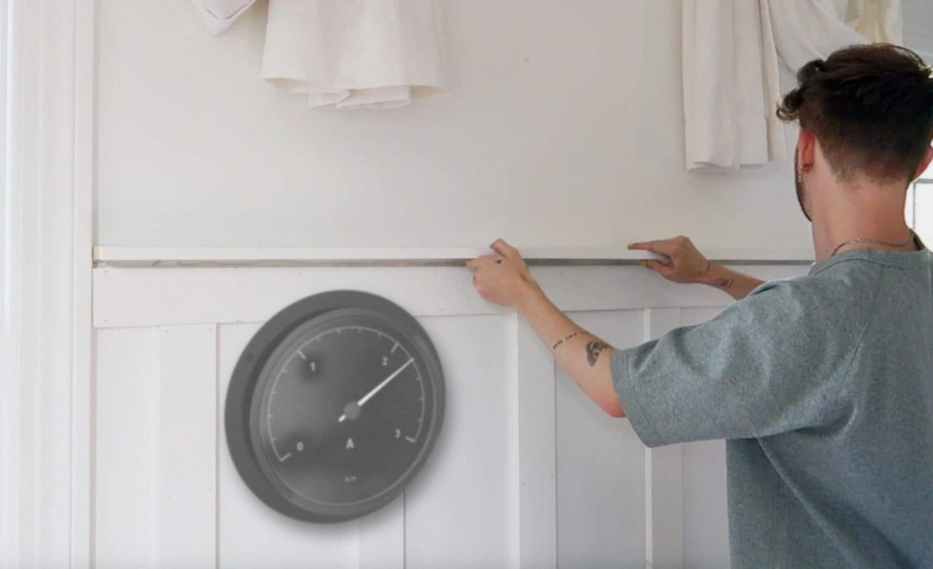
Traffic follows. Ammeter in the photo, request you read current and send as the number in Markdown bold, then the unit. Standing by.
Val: **2.2** A
